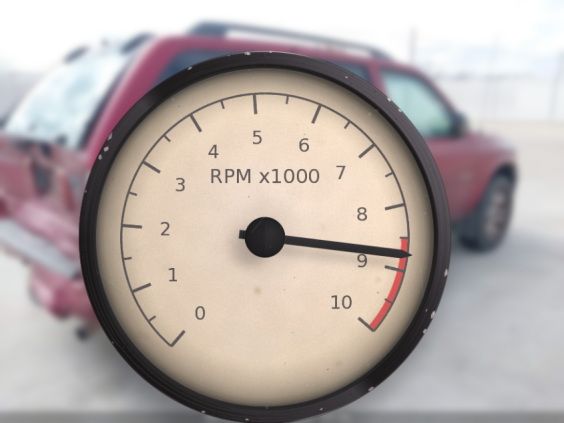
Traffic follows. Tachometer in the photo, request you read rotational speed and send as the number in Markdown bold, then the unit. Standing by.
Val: **8750** rpm
